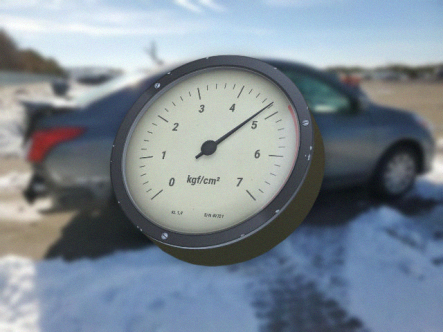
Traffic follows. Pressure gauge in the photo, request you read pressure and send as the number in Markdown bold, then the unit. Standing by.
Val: **4.8** kg/cm²
